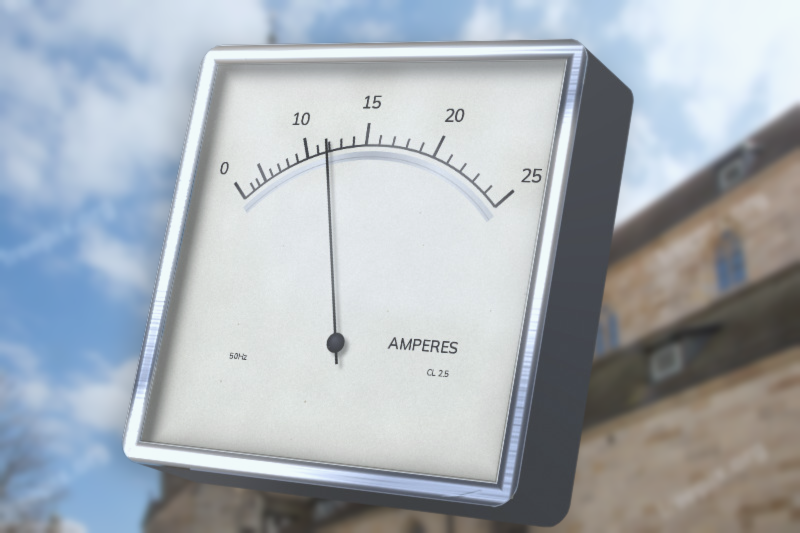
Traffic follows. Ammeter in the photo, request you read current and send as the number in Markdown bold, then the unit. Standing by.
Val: **12** A
